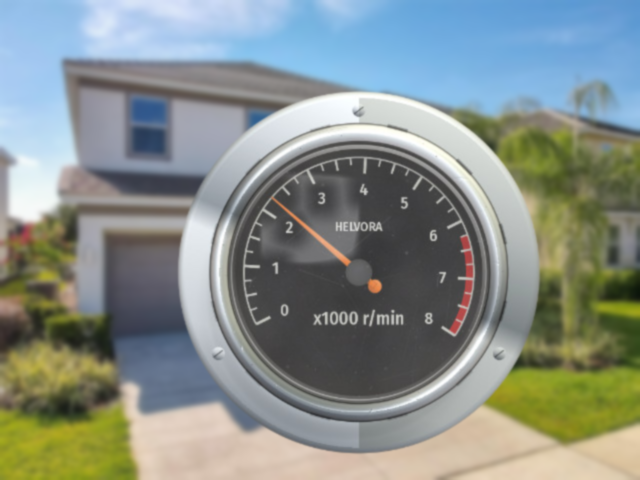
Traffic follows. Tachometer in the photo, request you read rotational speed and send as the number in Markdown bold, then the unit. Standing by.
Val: **2250** rpm
